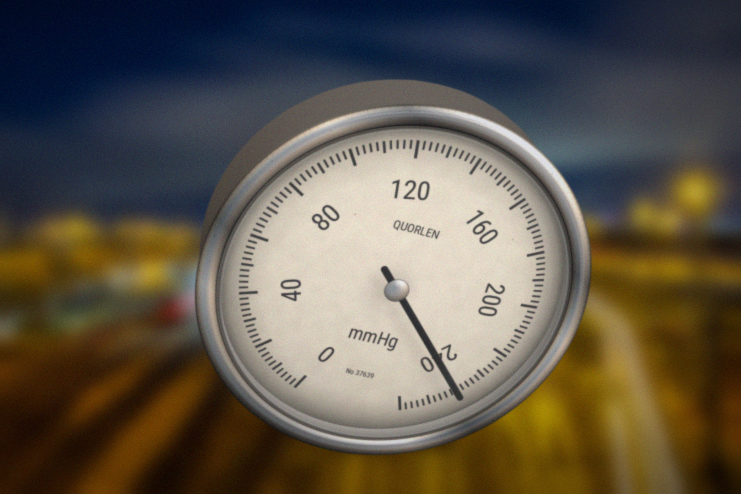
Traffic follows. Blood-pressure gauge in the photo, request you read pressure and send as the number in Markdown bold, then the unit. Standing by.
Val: **240** mmHg
